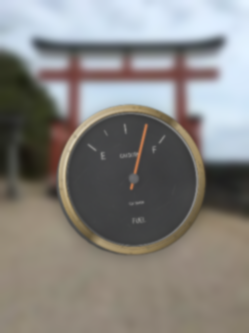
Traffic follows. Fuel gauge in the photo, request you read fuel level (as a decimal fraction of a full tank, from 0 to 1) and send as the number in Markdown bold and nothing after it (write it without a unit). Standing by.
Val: **0.75**
